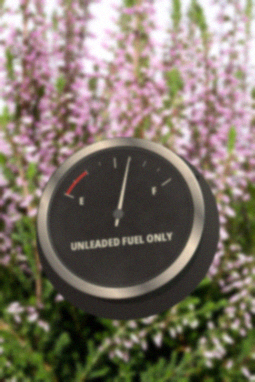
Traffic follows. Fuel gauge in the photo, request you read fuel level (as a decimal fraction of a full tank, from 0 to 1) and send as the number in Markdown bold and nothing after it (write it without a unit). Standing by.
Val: **0.625**
